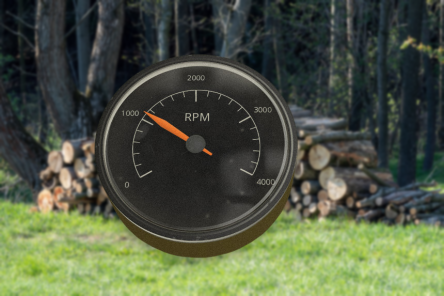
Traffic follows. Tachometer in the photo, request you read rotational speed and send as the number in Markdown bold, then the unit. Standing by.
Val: **1100** rpm
